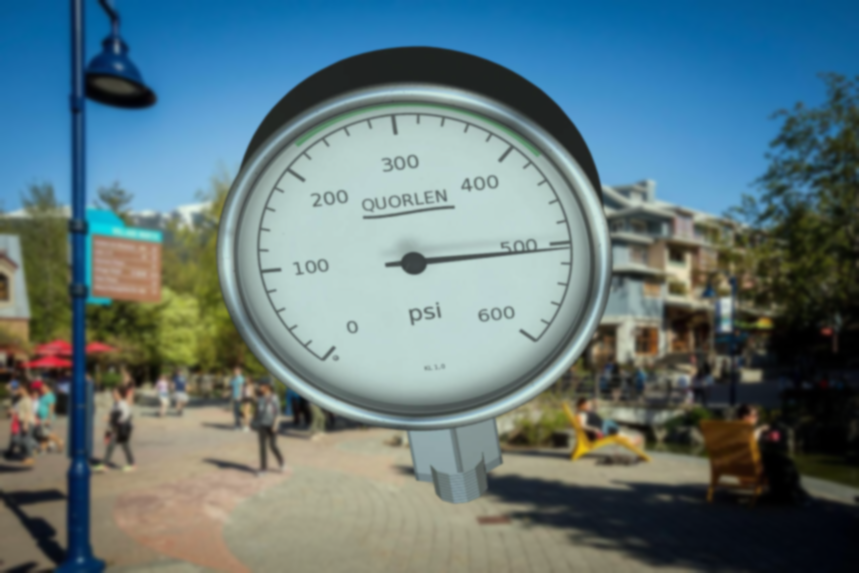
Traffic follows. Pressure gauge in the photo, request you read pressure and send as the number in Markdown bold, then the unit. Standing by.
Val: **500** psi
